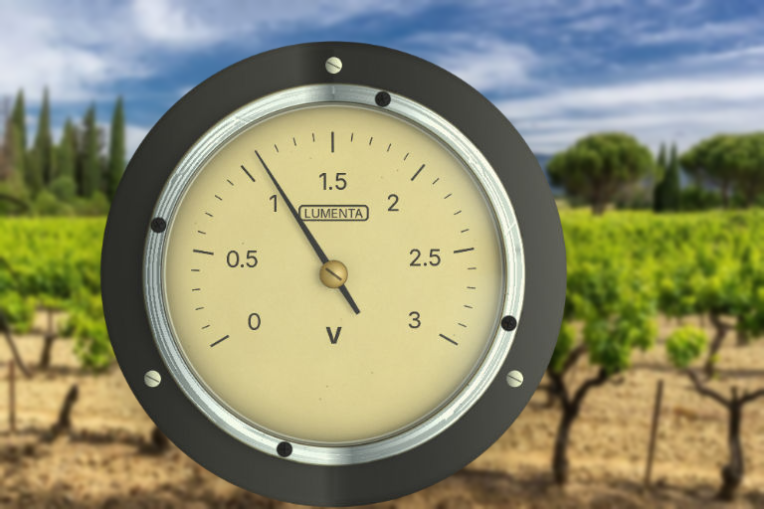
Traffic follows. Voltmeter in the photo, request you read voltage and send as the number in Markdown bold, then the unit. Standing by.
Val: **1.1** V
